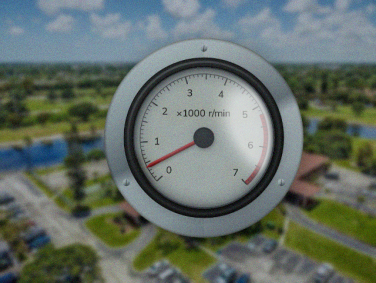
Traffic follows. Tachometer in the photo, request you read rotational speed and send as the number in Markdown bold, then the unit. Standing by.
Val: **400** rpm
